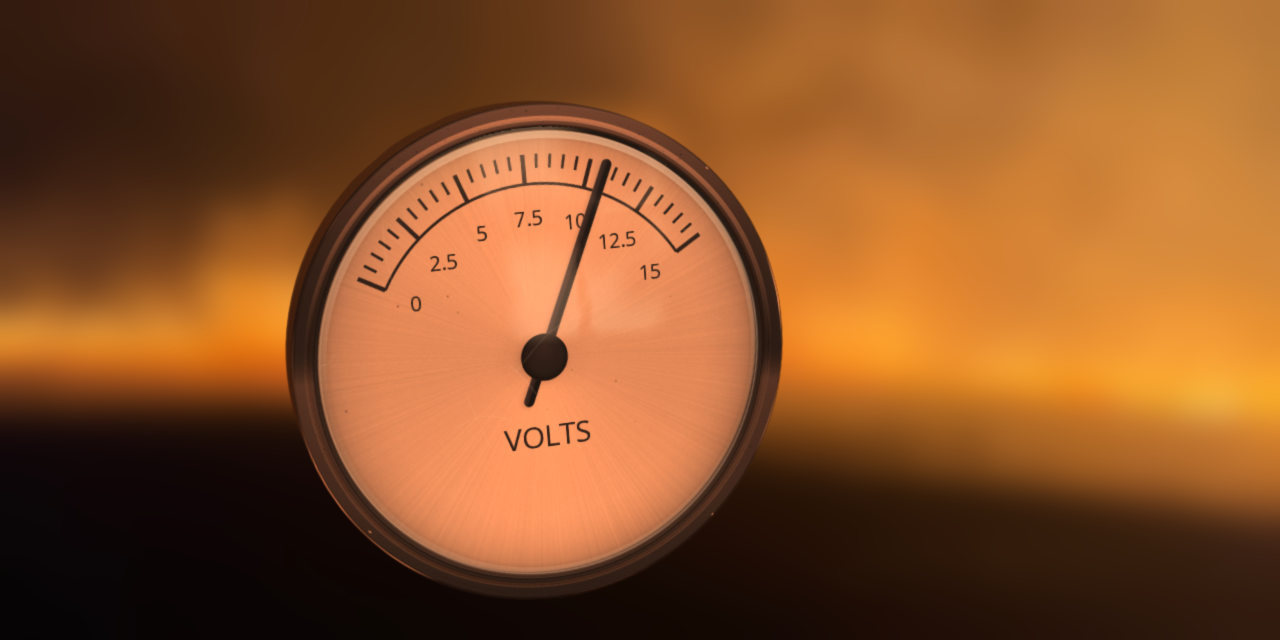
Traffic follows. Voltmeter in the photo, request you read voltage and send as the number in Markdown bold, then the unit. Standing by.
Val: **10.5** V
